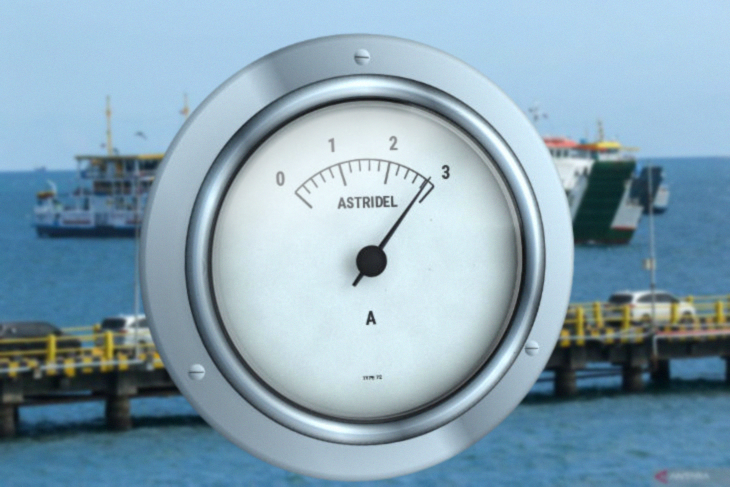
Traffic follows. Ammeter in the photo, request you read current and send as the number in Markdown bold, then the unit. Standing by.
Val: **2.8** A
